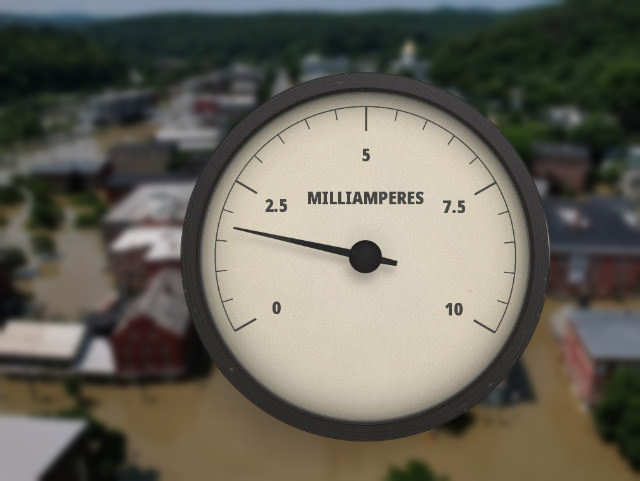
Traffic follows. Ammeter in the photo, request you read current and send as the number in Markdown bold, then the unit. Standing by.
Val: **1.75** mA
